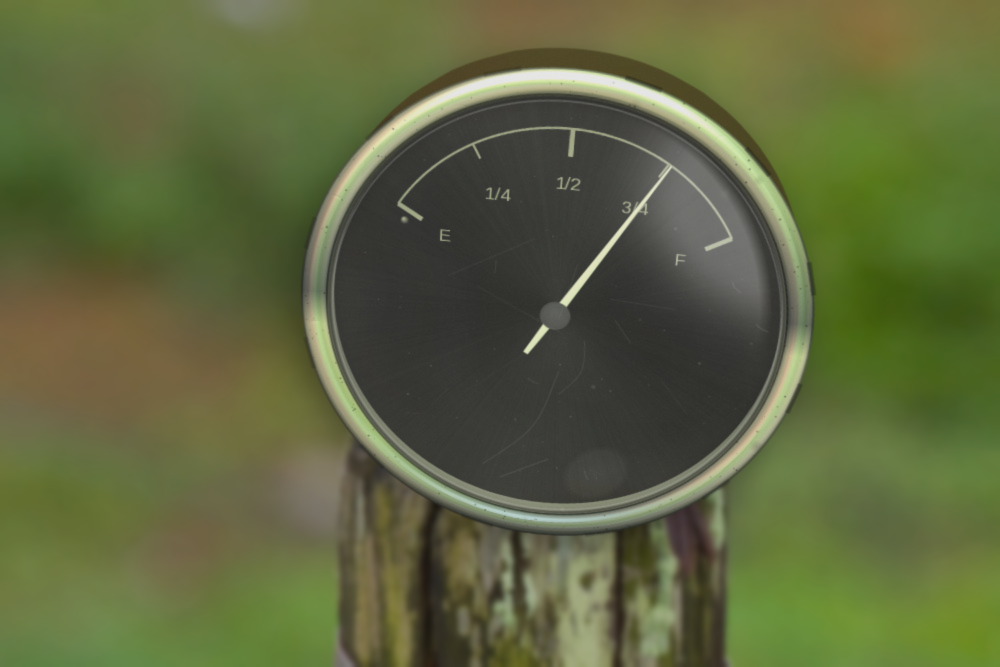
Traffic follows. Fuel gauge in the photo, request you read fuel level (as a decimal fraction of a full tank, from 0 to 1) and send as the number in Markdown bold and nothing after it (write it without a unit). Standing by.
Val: **0.75**
